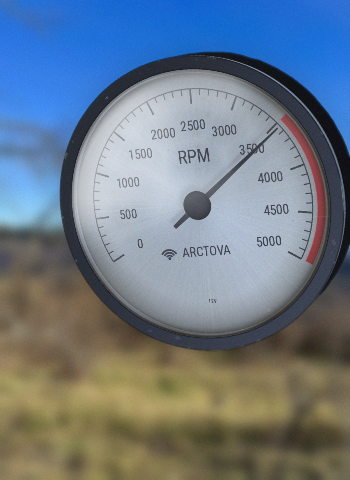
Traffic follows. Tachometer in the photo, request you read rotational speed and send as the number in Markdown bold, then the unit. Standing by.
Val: **3550** rpm
